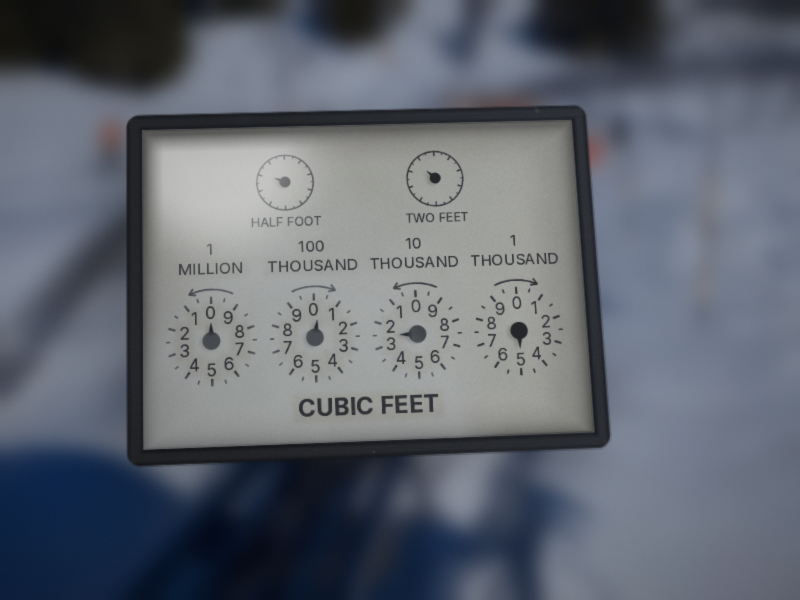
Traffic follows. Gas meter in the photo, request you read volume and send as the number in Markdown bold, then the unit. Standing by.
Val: **2500** ft³
